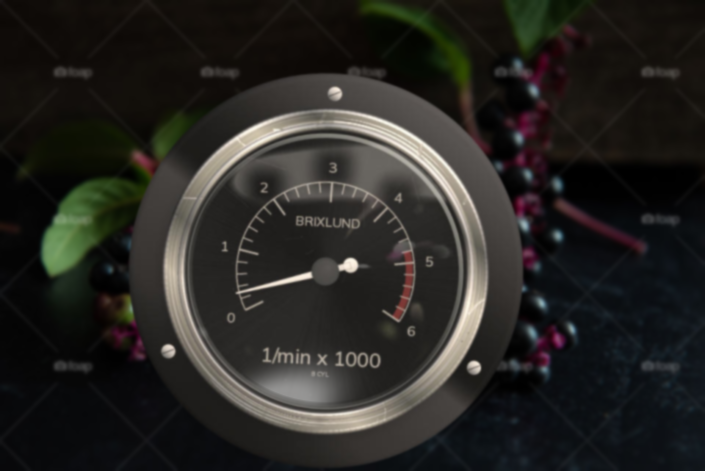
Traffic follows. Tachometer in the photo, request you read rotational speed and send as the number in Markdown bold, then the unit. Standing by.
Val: **300** rpm
